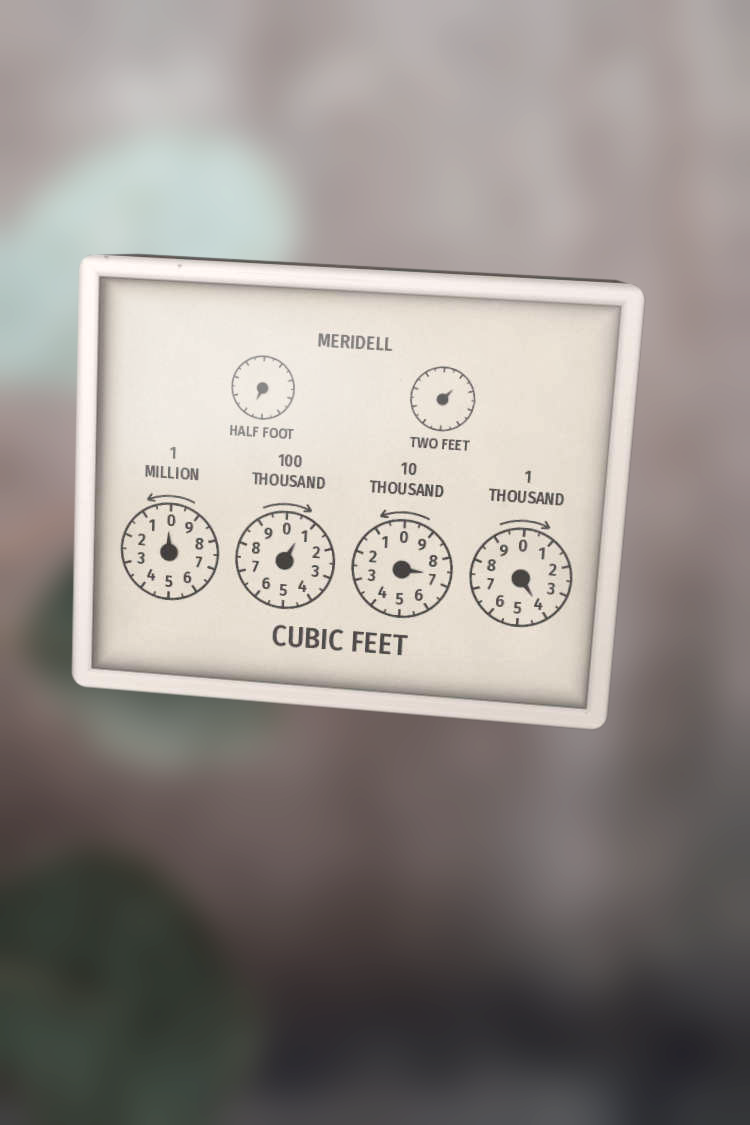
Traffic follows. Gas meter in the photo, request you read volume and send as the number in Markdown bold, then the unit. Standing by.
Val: **7400** ft³
